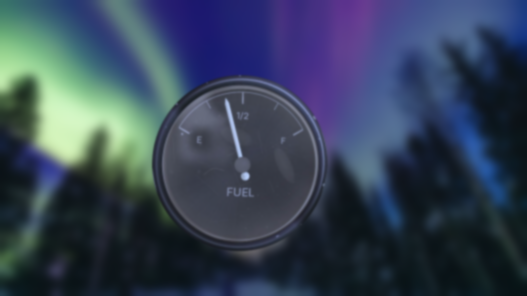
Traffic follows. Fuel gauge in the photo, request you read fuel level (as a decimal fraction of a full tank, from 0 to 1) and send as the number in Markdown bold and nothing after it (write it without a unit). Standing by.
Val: **0.375**
